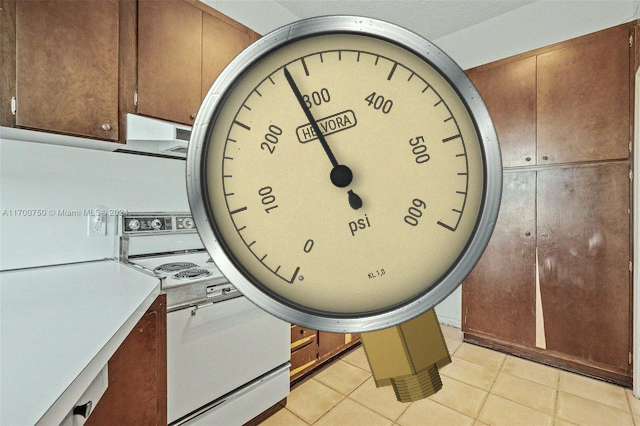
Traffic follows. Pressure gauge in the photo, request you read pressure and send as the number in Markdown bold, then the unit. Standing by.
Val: **280** psi
